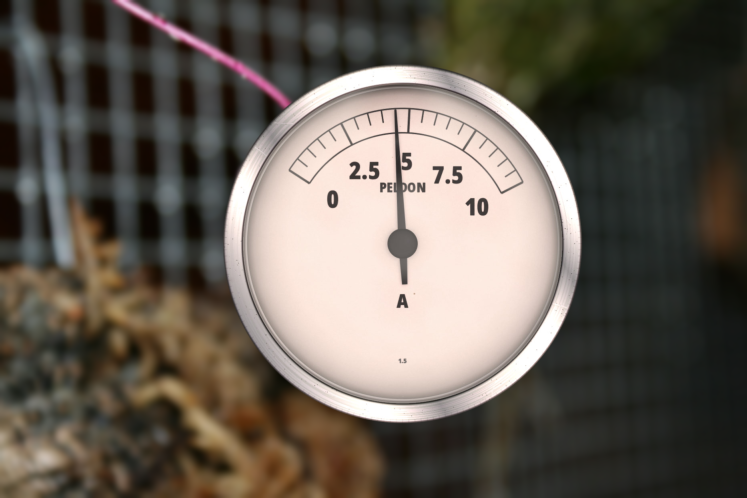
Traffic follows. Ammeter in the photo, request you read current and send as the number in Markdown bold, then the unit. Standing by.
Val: **4.5** A
